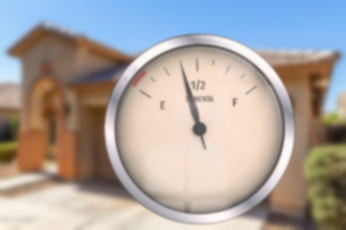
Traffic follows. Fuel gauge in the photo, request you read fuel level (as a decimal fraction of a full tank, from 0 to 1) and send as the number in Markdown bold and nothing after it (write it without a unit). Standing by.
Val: **0.375**
